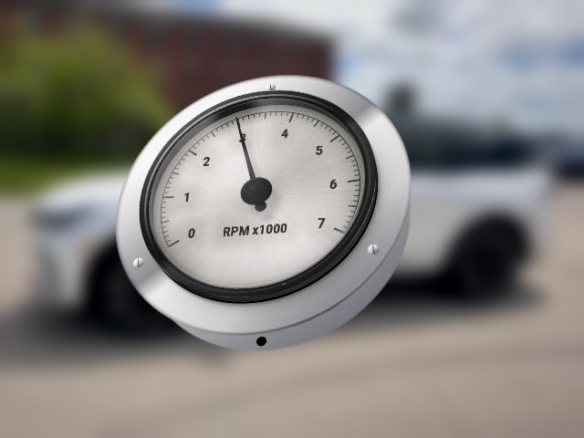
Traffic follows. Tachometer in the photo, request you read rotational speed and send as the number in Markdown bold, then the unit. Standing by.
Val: **3000** rpm
